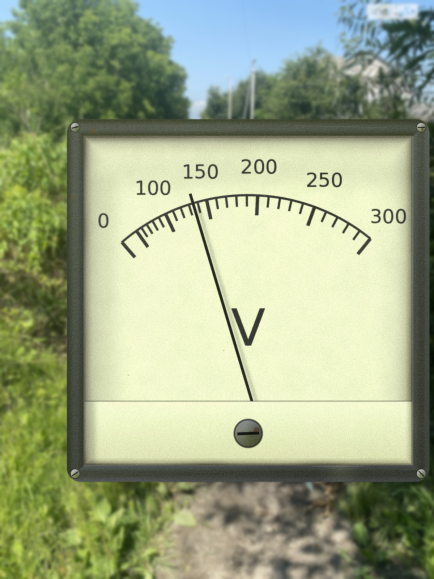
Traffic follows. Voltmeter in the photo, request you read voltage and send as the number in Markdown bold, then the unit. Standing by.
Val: **135** V
